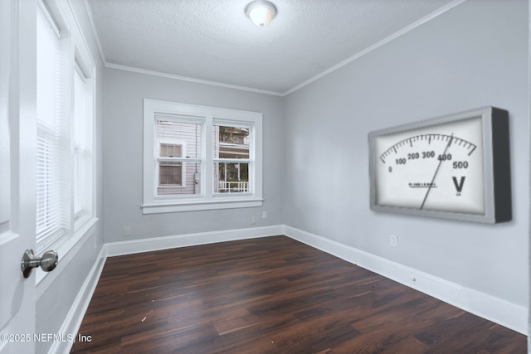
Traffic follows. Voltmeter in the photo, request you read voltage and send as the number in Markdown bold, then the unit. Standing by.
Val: **400** V
